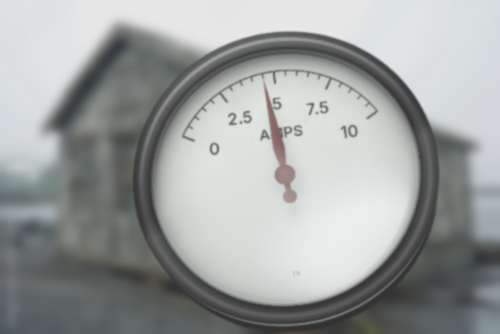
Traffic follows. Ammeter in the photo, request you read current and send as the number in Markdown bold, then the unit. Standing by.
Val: **4.5** A
